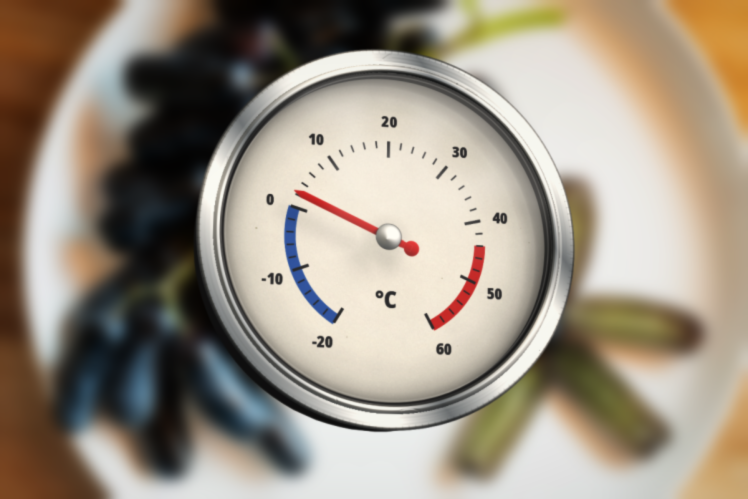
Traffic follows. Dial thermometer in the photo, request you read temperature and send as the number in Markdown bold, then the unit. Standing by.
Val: **2** °C
